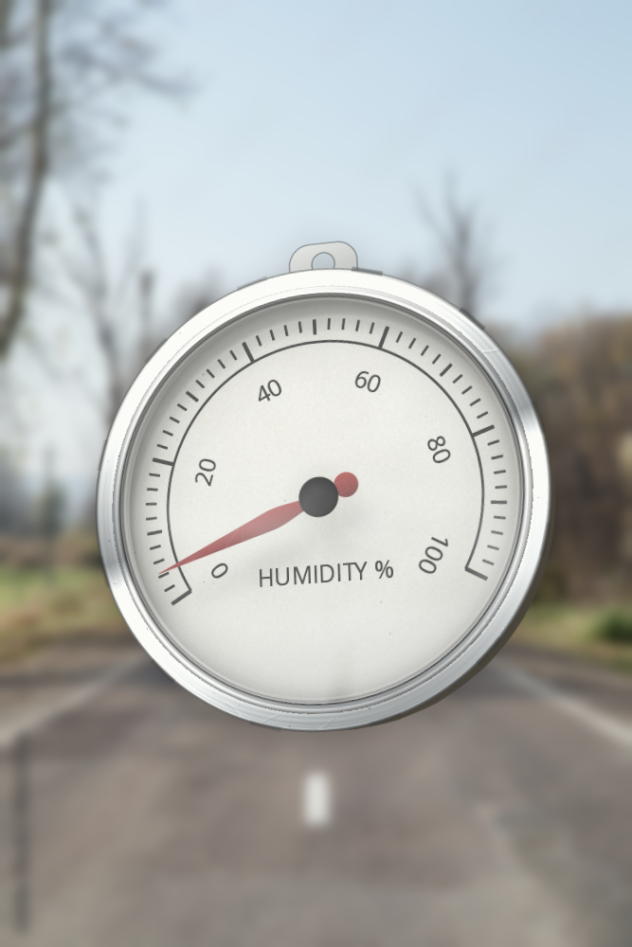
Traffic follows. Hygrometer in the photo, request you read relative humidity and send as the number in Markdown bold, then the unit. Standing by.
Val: **4** %
